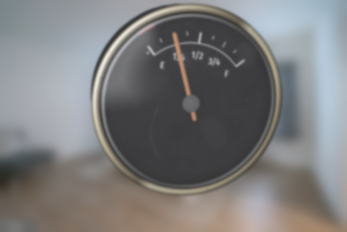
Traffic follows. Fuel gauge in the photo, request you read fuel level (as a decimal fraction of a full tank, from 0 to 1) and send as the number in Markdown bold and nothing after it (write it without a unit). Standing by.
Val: **0.25**
